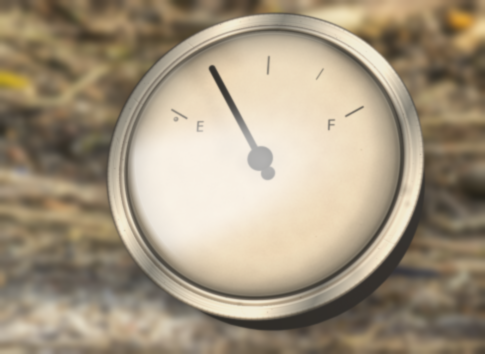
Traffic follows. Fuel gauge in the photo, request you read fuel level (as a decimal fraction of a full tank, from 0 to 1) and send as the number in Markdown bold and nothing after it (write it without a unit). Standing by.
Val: **0.25**
